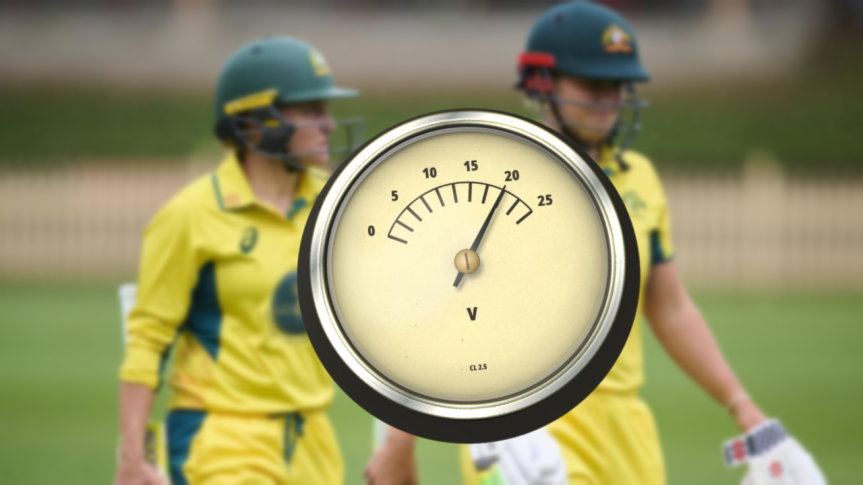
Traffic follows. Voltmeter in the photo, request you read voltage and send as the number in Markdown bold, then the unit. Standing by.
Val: **20** V
